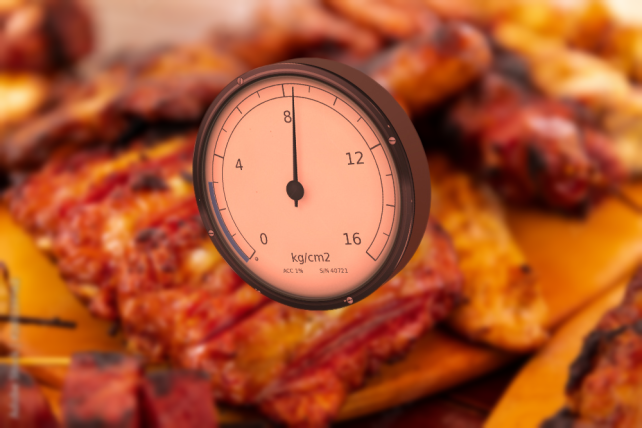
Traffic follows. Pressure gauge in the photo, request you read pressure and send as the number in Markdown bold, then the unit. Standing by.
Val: **8.5** kg/cm²
